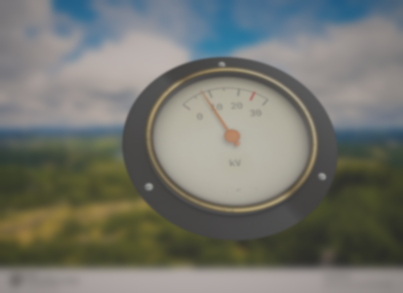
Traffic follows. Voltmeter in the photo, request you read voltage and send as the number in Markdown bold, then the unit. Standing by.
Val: **7.5** kV
